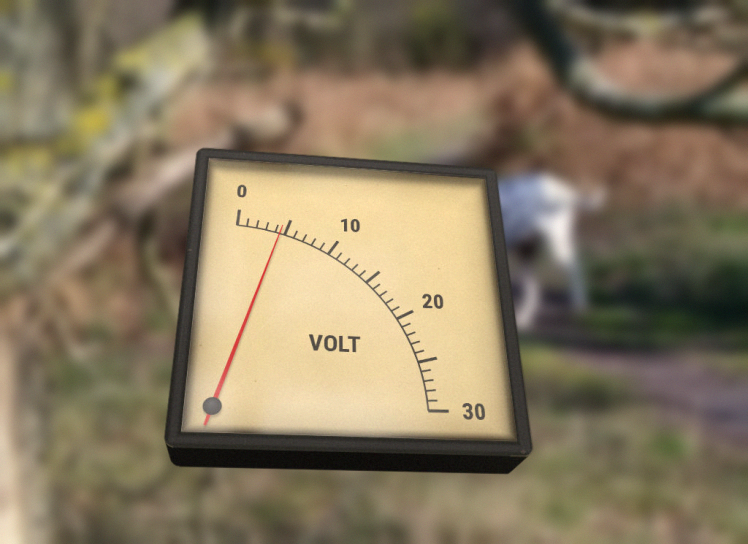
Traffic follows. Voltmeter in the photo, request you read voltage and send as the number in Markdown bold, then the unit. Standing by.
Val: **4.5** V
